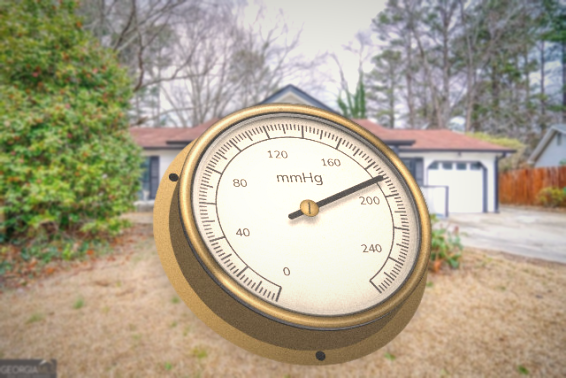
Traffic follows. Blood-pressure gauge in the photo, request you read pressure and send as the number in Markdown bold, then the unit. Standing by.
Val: **190** mmHg
